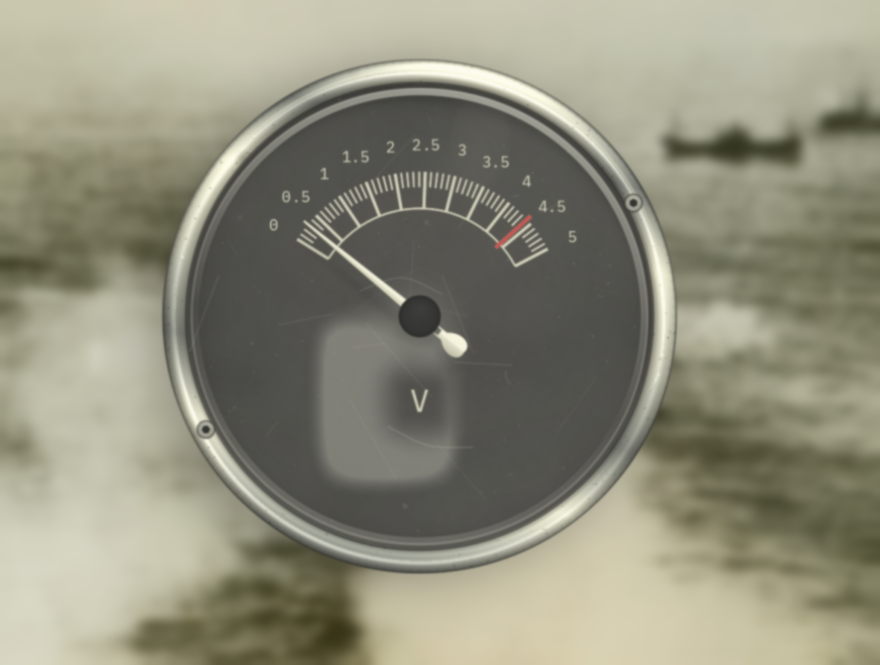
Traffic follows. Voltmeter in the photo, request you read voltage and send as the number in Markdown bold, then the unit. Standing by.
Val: **0.3** V
